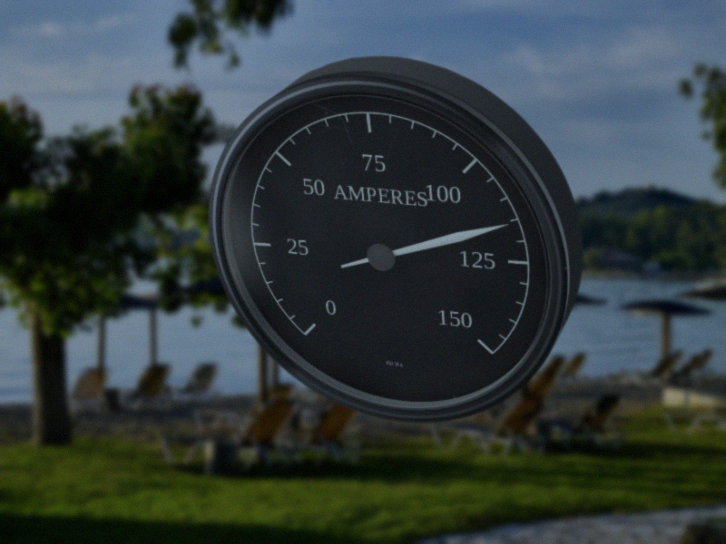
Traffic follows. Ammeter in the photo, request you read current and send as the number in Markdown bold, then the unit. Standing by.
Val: **115** A
